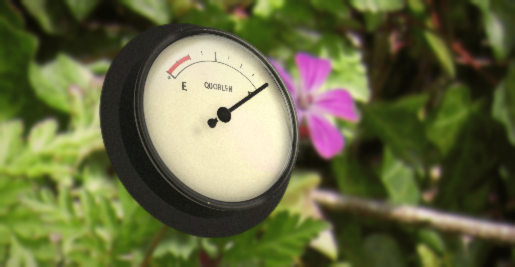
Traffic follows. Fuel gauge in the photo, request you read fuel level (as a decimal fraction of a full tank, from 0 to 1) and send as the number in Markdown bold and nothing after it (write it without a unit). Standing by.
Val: **1**
